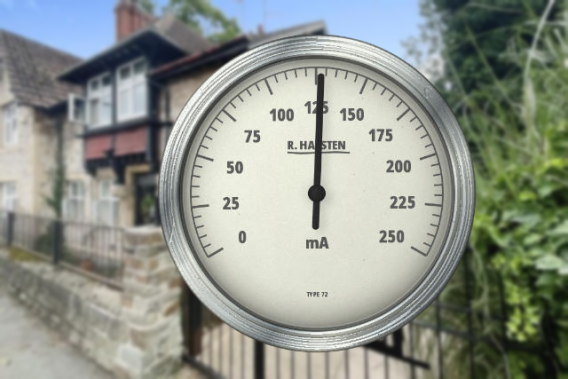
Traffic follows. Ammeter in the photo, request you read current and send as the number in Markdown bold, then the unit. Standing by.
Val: **127.5** mA
